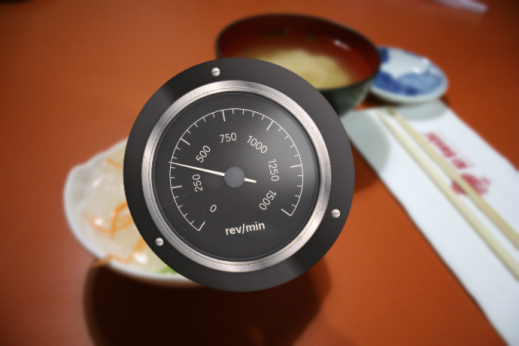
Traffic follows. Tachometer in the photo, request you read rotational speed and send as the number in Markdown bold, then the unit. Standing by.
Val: **375** rpm
